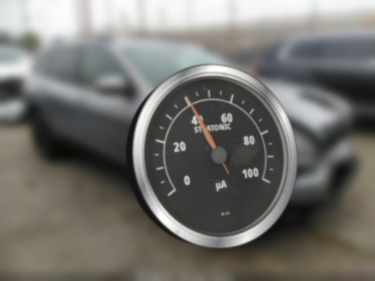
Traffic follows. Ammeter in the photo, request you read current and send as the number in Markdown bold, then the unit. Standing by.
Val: **40** µA
